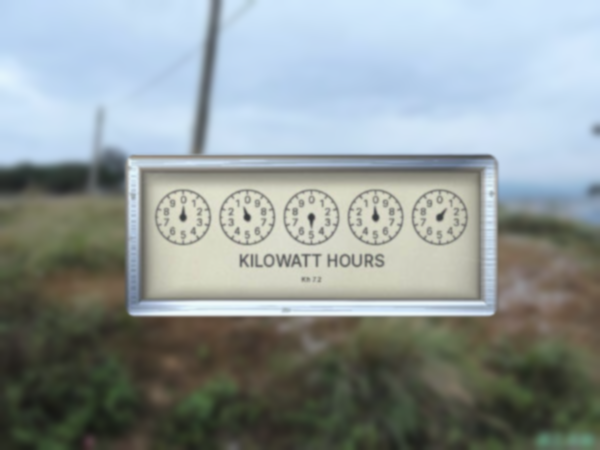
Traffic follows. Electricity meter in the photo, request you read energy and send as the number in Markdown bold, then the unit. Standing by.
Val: **501** kWh
